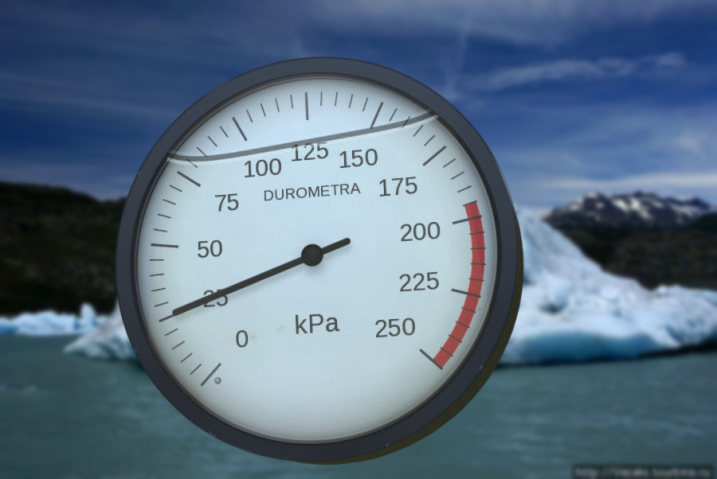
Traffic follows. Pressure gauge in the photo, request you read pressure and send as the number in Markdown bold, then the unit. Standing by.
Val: **25** kPa
